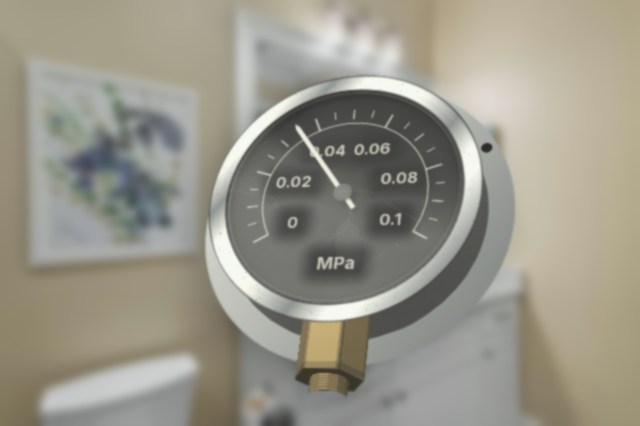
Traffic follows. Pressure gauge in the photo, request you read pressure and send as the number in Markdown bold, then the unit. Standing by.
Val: **0.035** MPa
